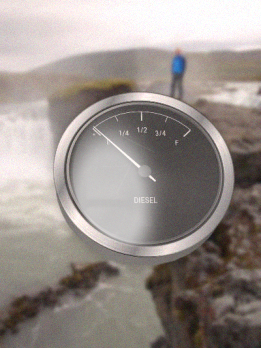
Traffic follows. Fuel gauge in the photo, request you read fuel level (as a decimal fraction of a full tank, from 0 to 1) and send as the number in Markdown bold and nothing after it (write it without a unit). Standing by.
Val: **0**
